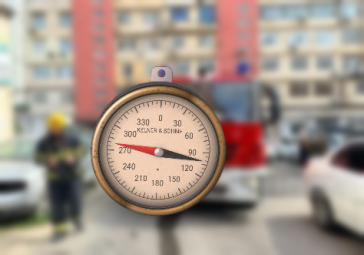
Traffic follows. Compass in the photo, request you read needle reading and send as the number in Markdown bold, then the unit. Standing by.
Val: **280** °
